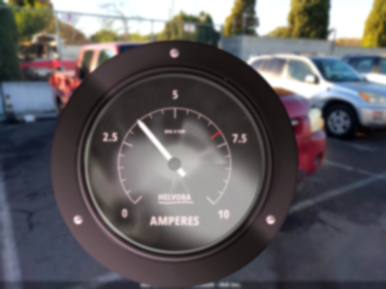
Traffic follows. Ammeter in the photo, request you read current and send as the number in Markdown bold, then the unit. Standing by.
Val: **3.5** A
